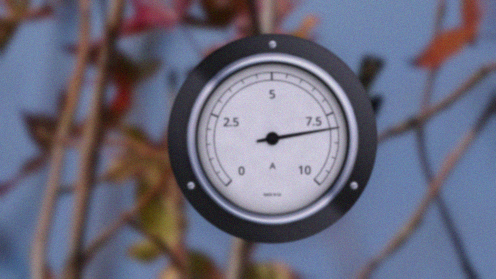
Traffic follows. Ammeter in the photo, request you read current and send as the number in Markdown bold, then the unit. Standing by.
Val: **8** A
